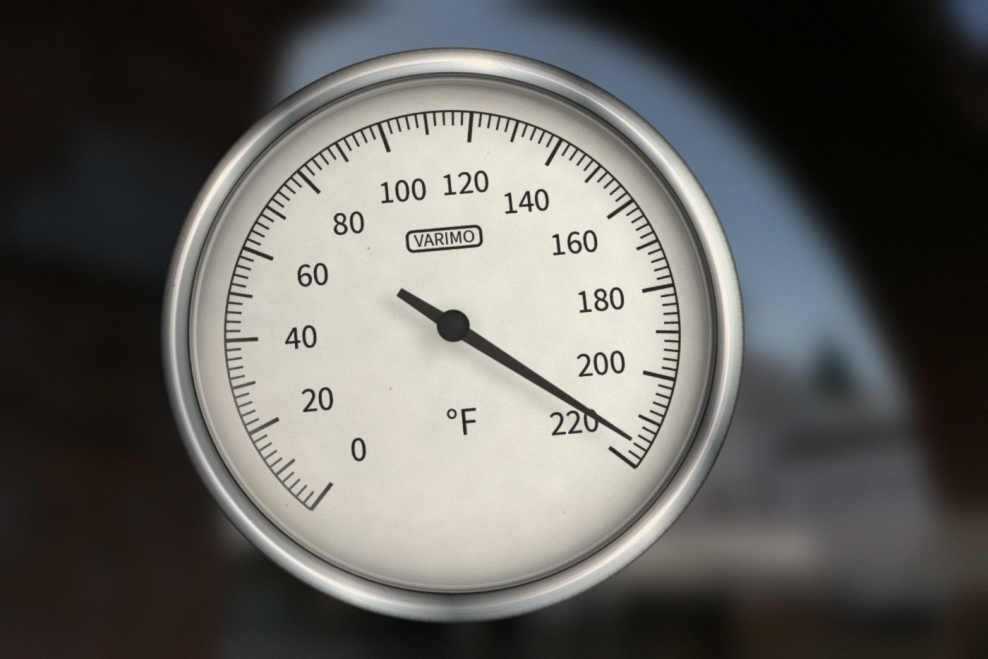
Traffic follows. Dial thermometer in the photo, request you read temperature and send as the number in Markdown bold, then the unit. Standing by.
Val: **216** °F
